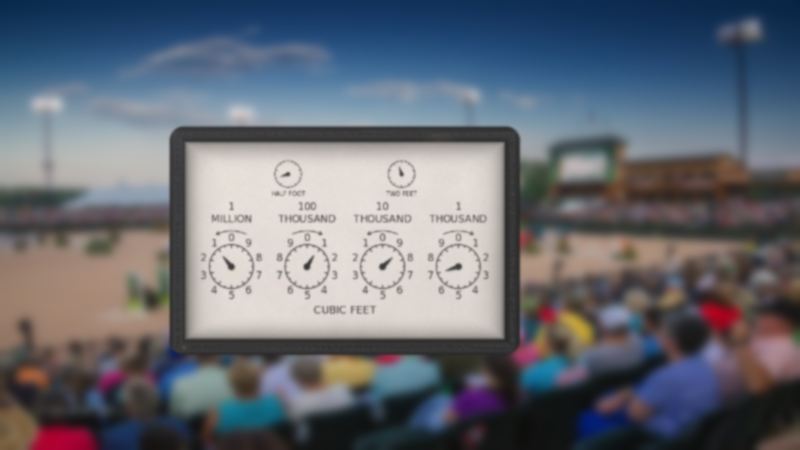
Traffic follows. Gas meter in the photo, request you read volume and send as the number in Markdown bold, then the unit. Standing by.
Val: **108700** ft³
